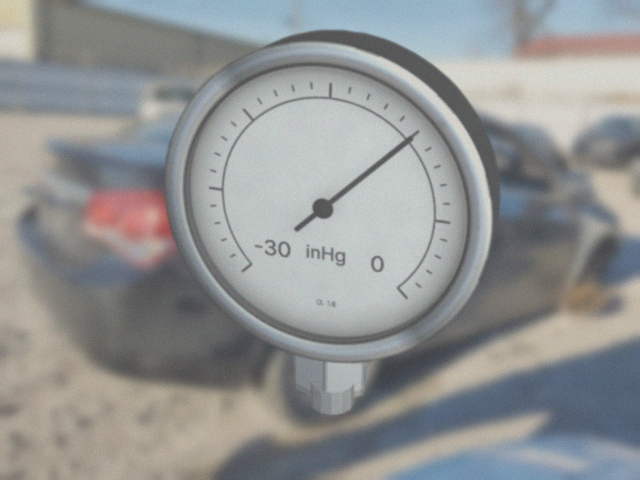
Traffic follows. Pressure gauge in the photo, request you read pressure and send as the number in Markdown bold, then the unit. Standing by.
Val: **-10** inHg
